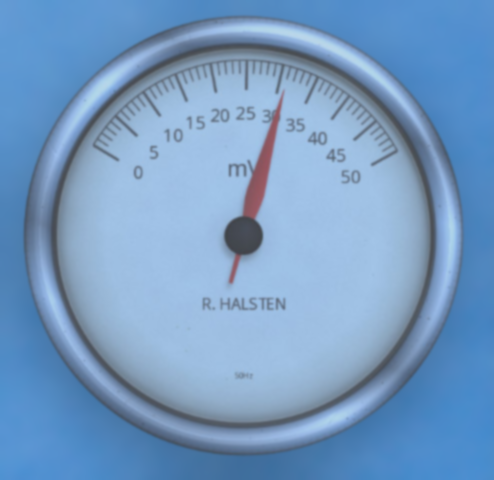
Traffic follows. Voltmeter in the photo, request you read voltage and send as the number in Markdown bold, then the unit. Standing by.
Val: **31** mV
